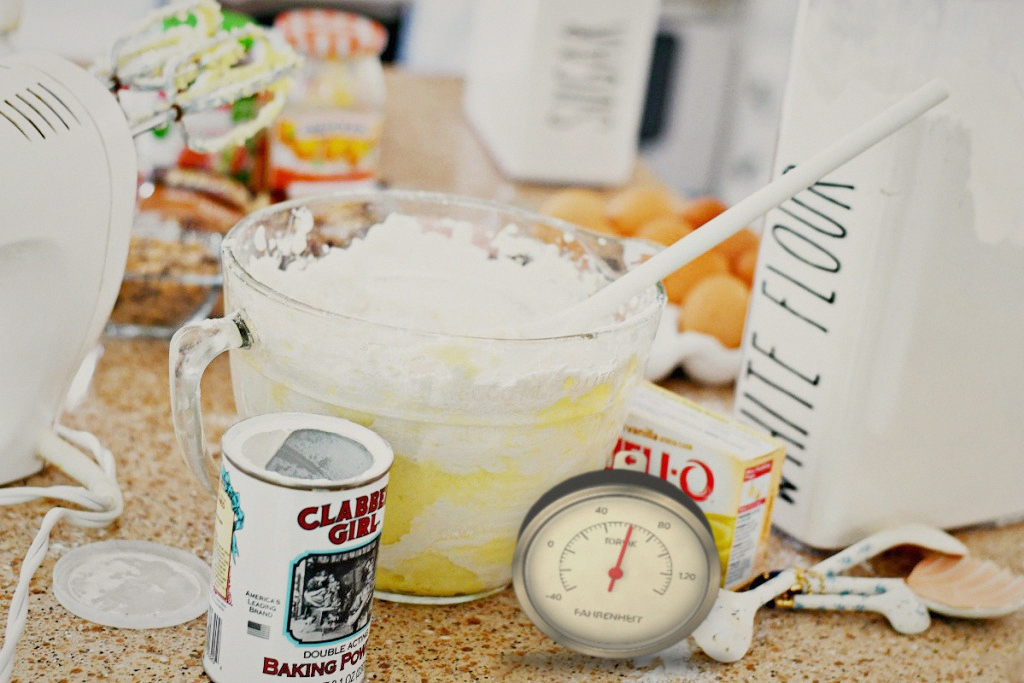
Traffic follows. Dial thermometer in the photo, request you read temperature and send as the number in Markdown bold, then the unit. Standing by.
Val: **60** °F
